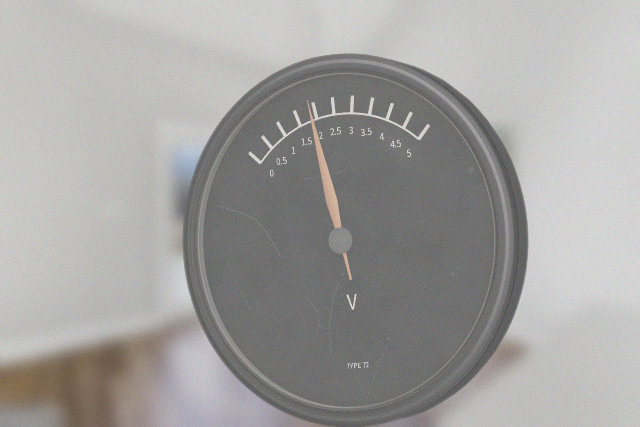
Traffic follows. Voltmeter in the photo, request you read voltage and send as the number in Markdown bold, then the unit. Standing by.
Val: **2** V
